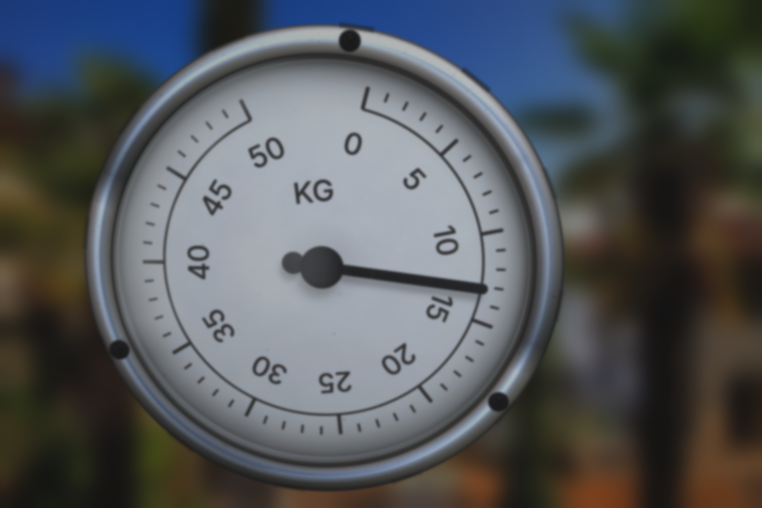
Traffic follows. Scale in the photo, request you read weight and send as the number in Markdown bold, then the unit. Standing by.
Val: **13** kg
